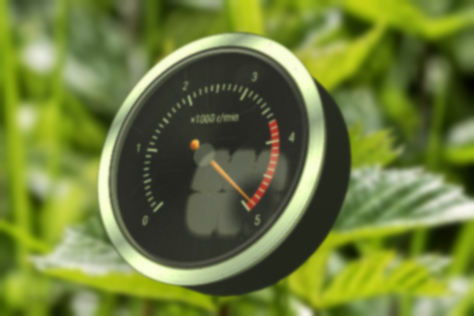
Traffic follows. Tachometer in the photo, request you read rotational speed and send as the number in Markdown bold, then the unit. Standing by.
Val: **4900** rpm
